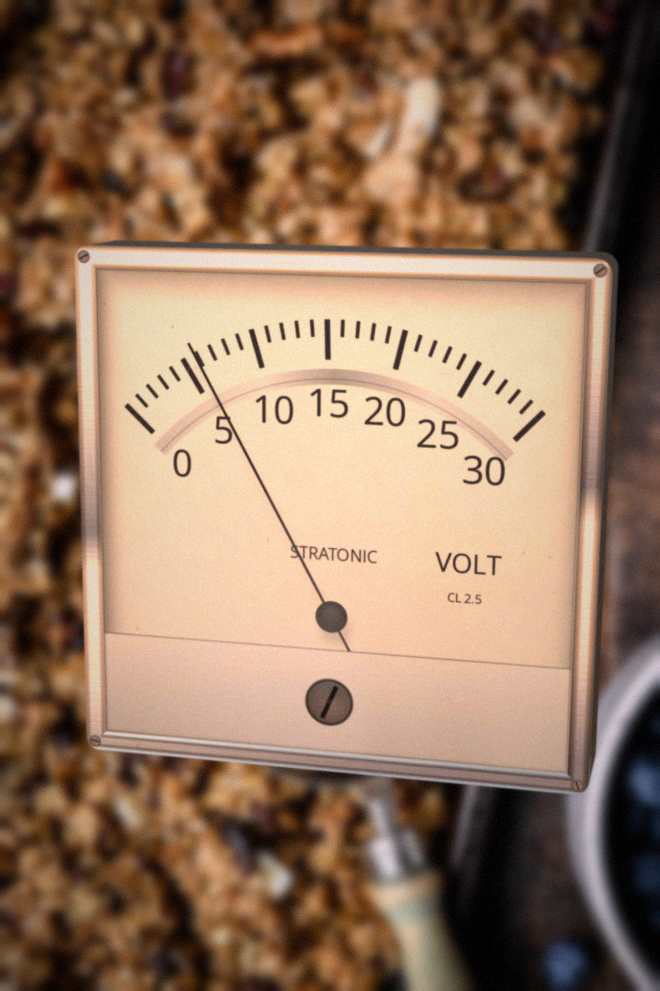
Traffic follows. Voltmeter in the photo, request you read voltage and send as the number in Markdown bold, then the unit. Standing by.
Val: **6** V
